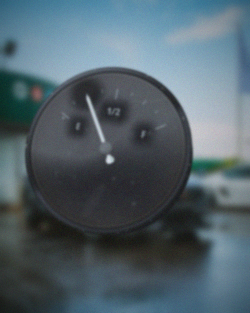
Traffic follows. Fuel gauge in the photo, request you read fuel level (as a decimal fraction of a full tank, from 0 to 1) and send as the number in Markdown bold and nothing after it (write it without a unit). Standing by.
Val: **0.25**
